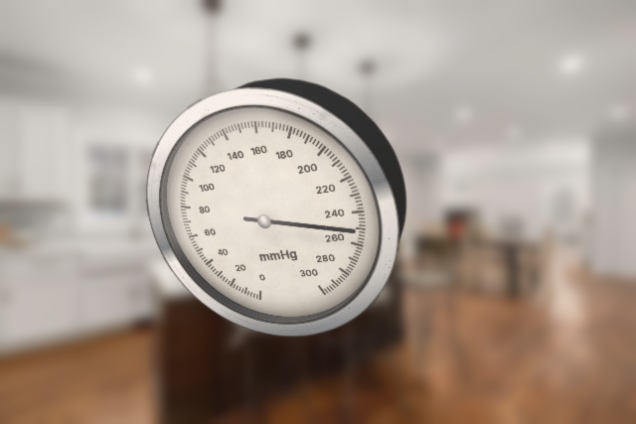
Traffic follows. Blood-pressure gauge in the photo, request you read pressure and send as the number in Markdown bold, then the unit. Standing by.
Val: **250** mmHg
